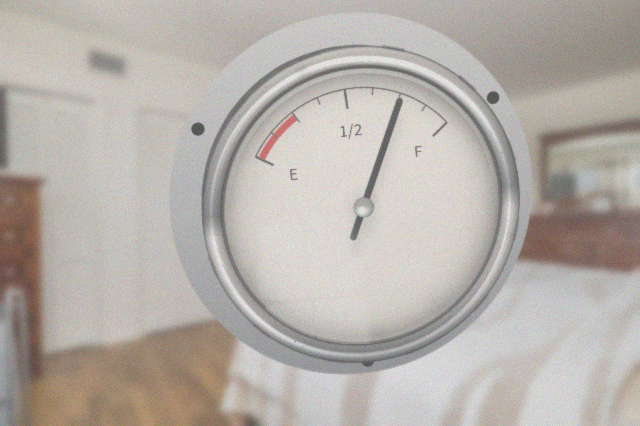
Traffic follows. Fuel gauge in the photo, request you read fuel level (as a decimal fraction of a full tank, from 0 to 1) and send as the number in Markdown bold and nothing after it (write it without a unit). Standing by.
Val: **0.75**
